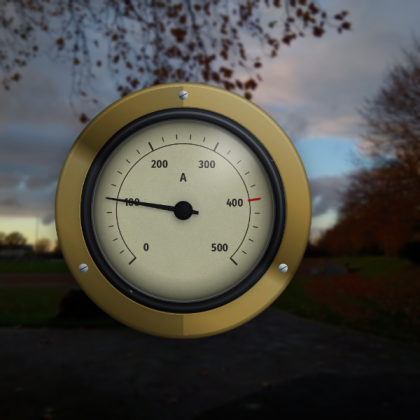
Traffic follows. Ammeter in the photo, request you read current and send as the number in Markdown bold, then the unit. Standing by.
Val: **100** A
